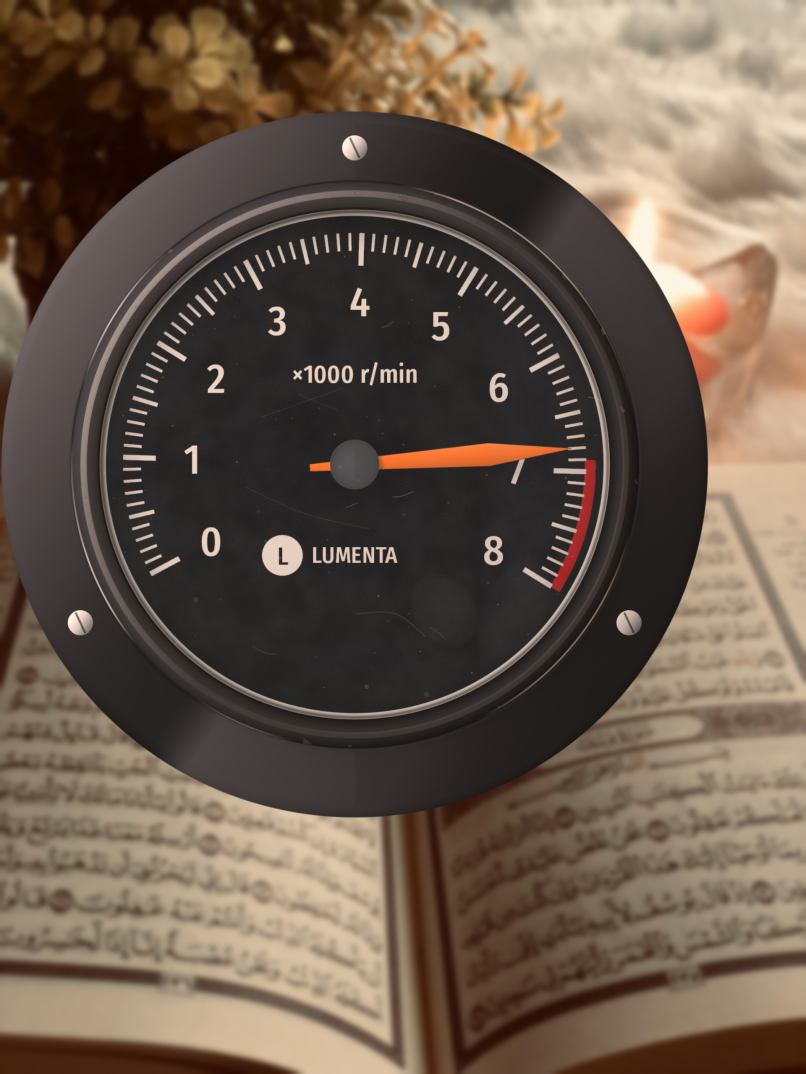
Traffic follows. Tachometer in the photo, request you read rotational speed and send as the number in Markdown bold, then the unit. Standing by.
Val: **6800** rpm
